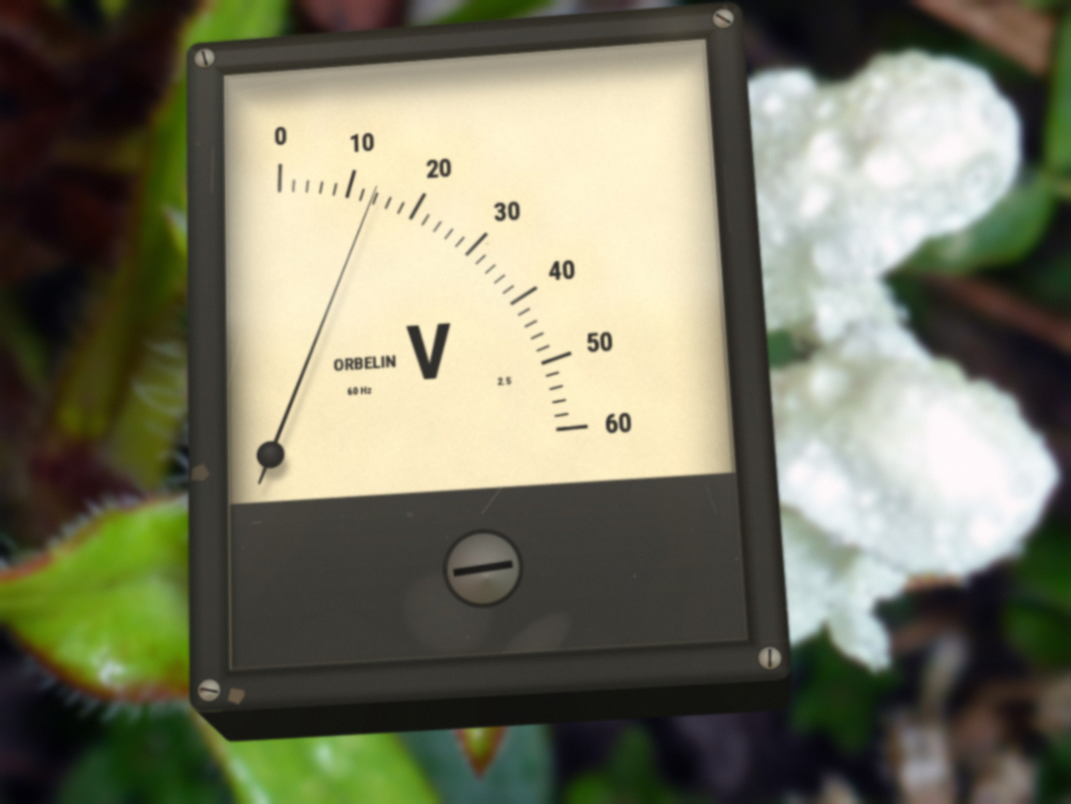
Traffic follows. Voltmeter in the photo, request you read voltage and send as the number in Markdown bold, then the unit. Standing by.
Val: **14** V
